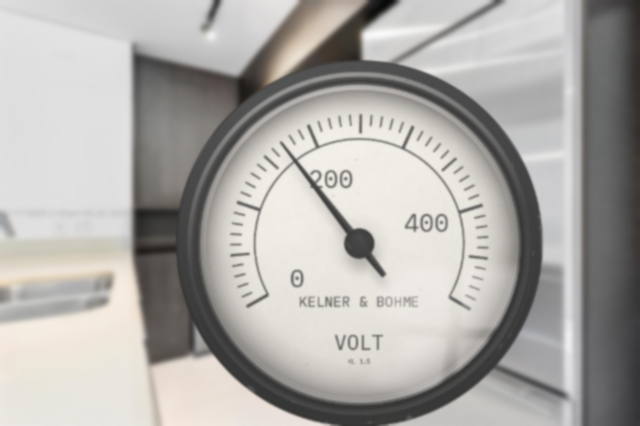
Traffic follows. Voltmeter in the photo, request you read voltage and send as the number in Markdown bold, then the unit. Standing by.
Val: **170** V
